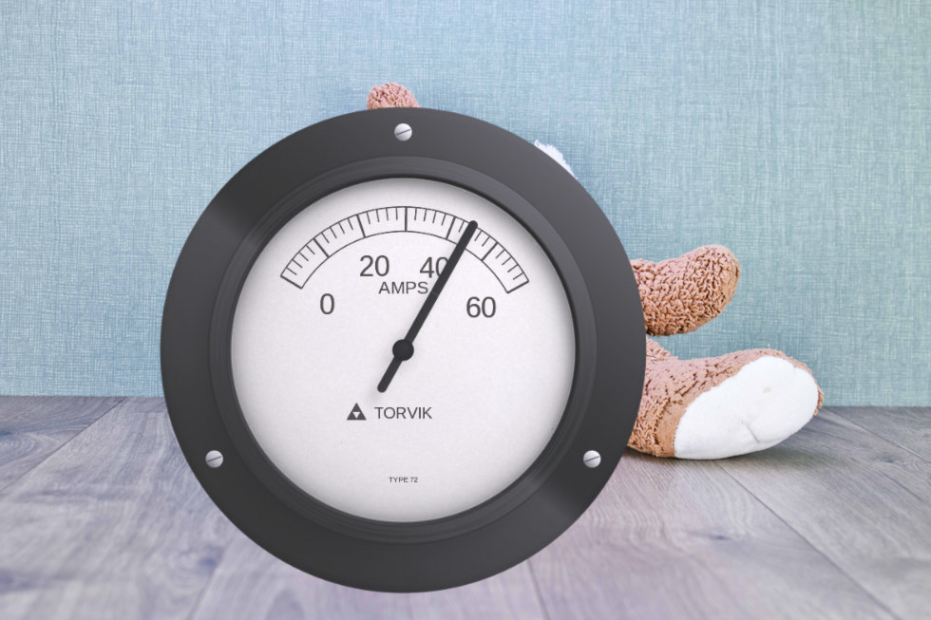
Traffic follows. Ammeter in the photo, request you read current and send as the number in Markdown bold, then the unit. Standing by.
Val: **44** A
